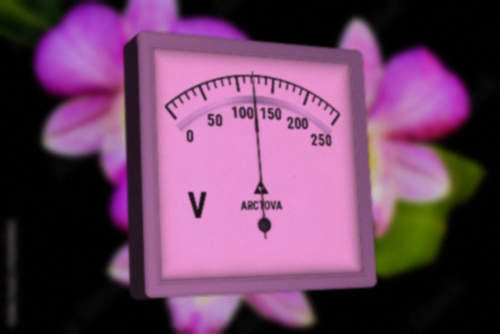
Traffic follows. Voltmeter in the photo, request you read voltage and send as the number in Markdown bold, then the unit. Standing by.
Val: **120** V
